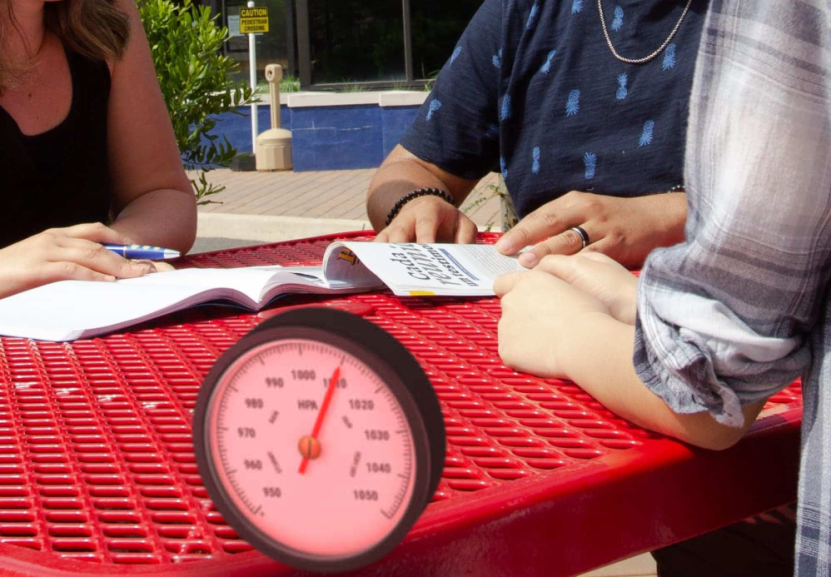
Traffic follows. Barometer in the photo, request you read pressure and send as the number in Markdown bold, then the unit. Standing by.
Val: **1010** hPa
